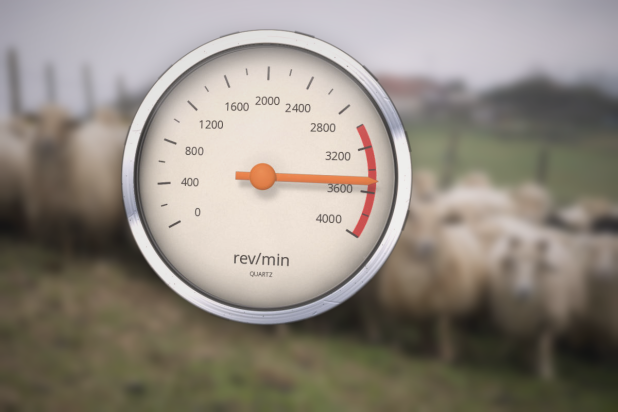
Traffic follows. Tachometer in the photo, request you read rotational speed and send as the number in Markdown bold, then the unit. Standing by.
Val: **3500** rpm
